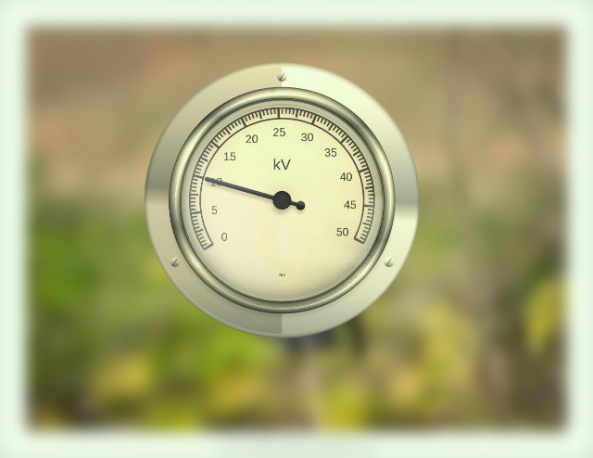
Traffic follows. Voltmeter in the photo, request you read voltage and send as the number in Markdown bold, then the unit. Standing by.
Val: **10** kV
